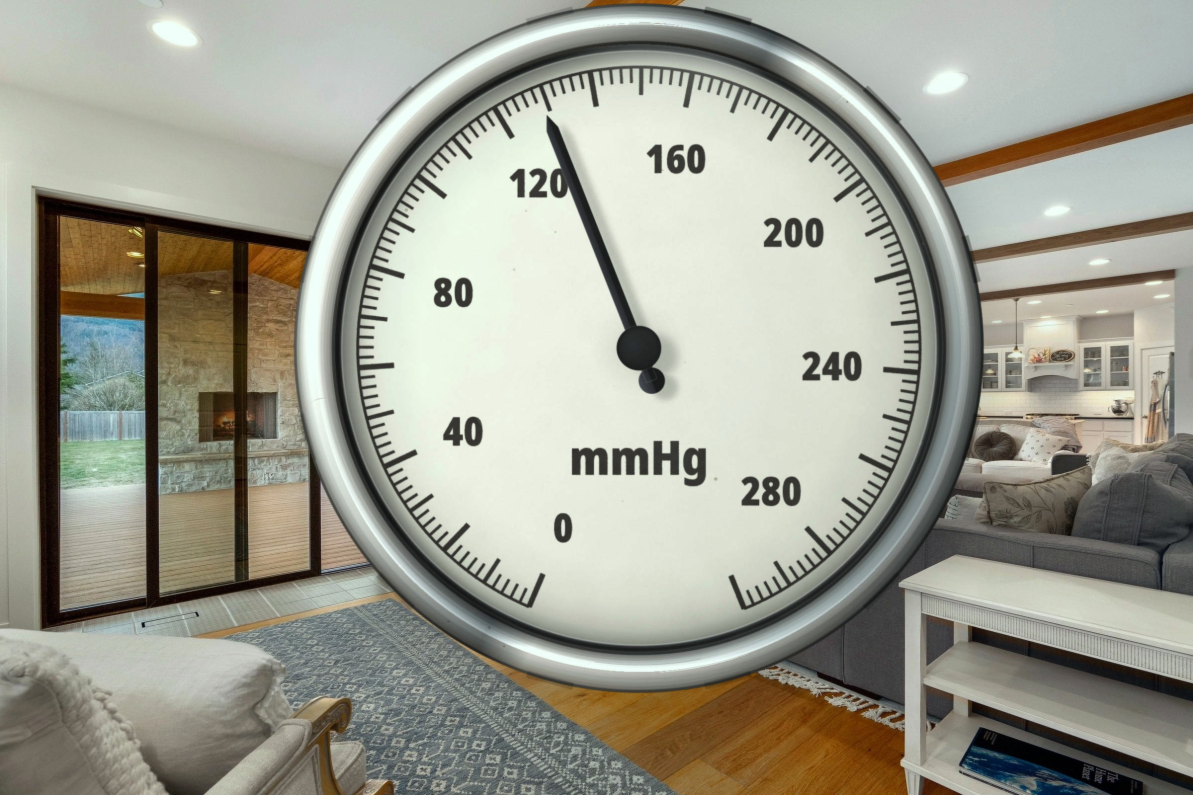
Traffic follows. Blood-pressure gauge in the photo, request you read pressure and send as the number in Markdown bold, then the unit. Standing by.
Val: **129** mmHg
